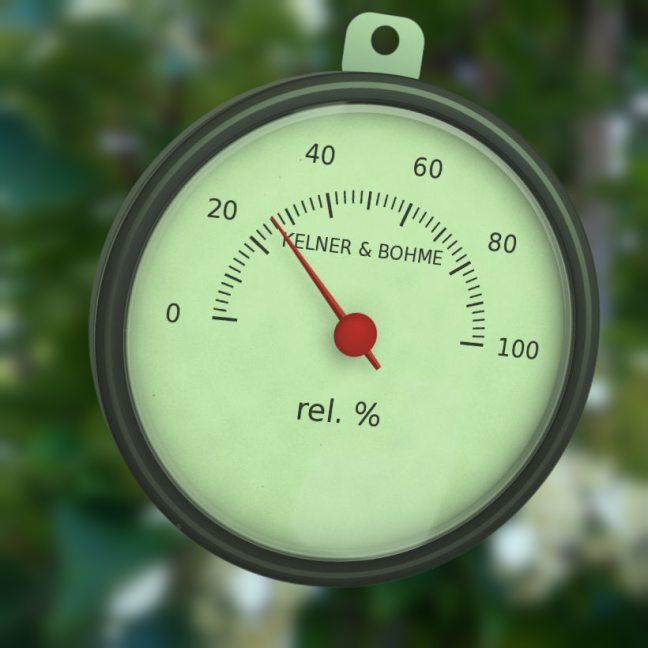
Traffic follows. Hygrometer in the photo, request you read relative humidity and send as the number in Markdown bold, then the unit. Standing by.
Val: **26** %
